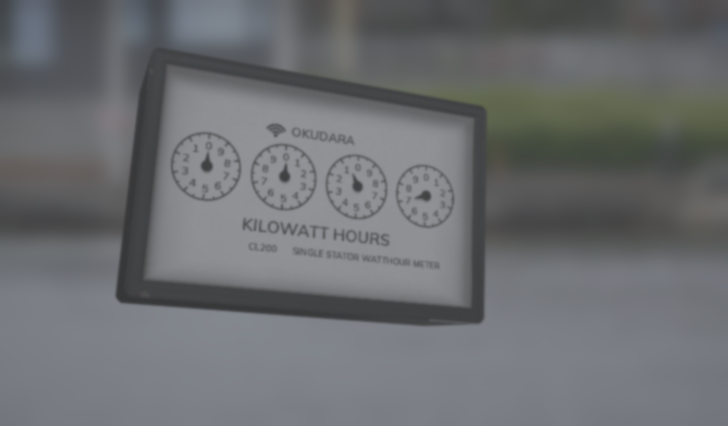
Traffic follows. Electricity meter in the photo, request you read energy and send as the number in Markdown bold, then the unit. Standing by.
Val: **7** kWh
